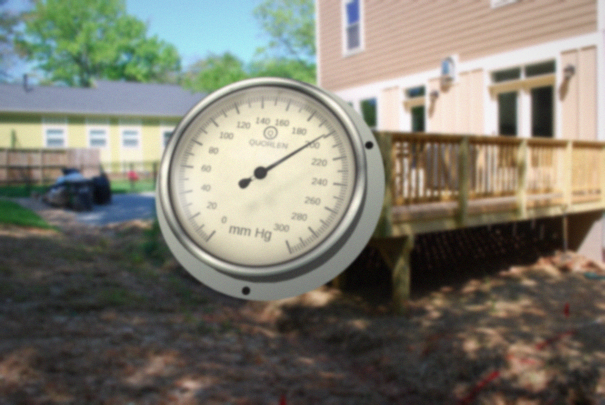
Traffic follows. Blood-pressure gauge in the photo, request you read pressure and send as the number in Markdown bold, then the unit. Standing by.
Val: **200** mmHg
